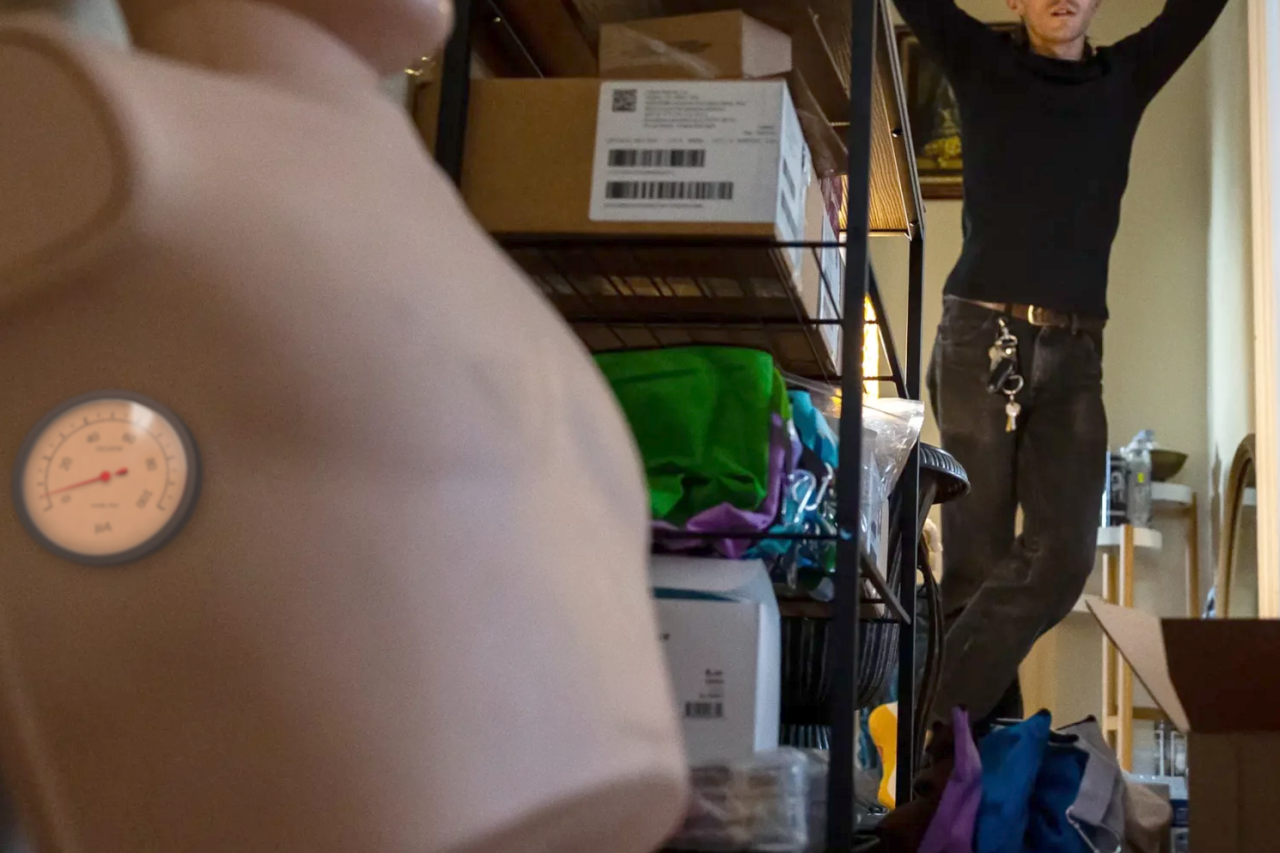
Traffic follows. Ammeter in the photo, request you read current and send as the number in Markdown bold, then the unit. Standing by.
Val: **5** µA
